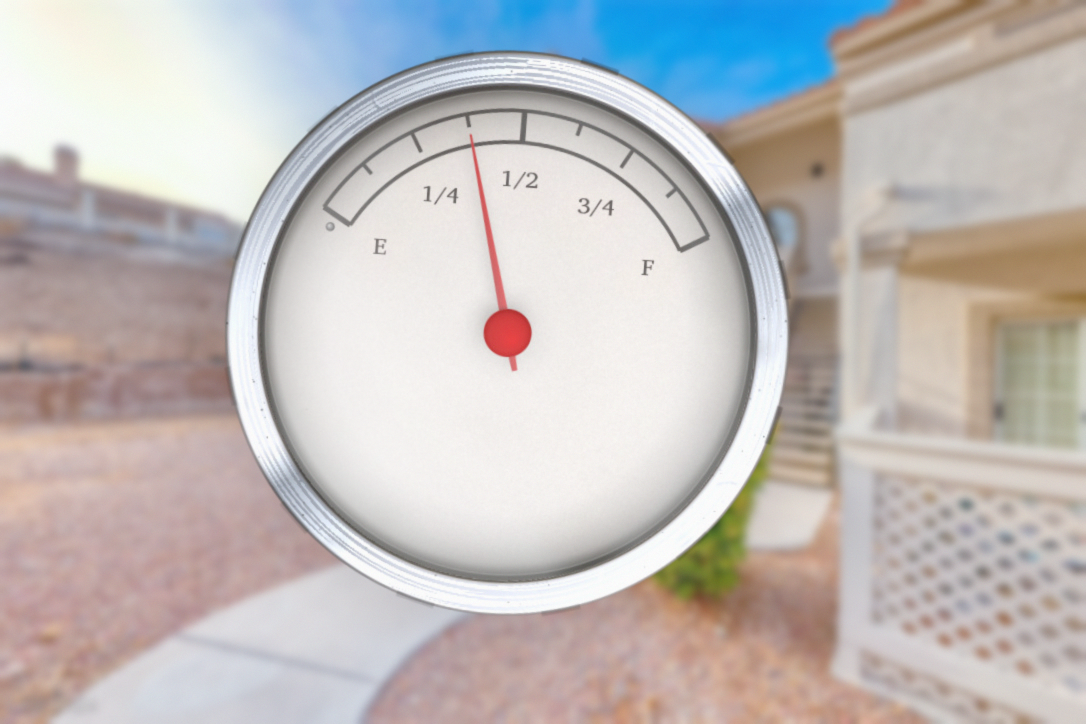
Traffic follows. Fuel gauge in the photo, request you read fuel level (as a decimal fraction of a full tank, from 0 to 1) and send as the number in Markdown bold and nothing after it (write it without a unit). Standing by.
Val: **0.375**
